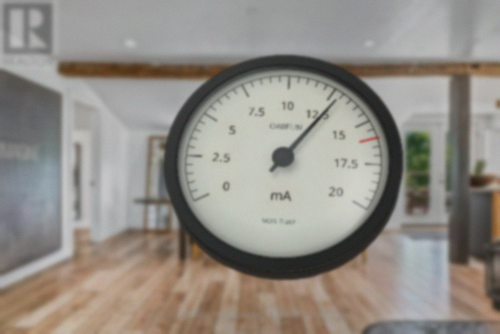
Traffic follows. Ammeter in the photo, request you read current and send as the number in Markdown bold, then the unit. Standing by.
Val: **13** mA
